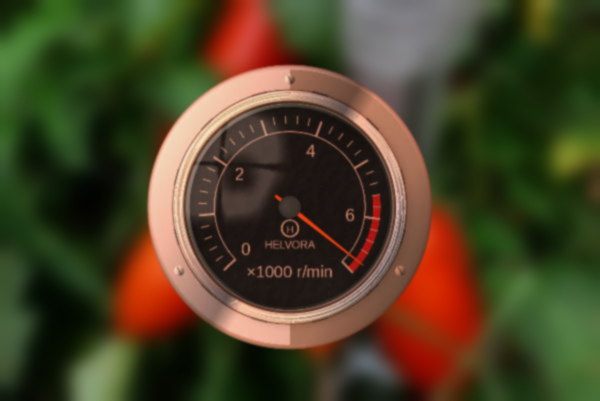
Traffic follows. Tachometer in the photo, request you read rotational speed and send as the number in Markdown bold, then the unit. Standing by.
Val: **6800** rpm
